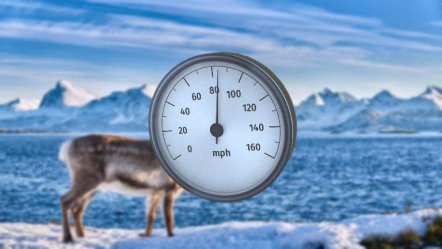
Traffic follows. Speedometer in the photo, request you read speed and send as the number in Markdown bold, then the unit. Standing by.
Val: **85** mph
